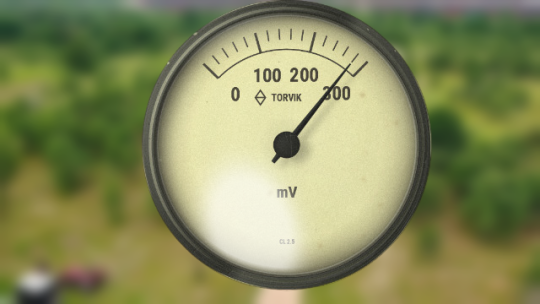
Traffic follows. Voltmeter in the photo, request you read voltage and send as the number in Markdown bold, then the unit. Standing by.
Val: **280** mV
